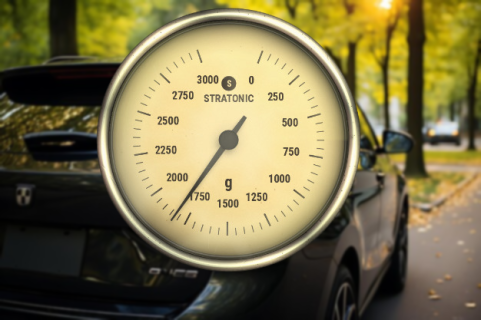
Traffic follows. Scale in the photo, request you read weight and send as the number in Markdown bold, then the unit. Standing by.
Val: **1825** g
